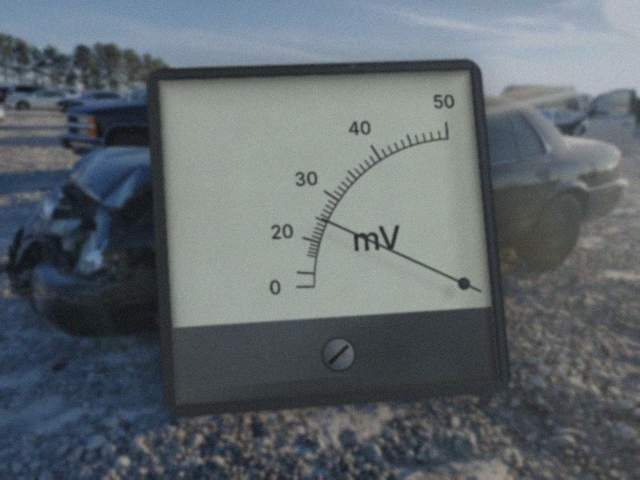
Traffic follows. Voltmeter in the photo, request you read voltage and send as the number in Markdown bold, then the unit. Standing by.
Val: **25** mV
